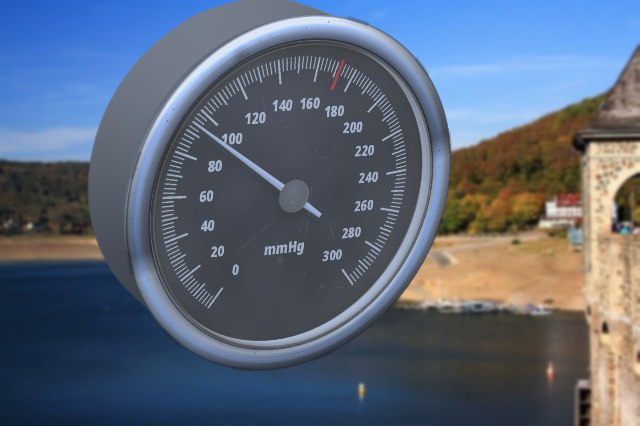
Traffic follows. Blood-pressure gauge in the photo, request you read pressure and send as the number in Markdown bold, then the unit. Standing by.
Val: **94** mmHg
